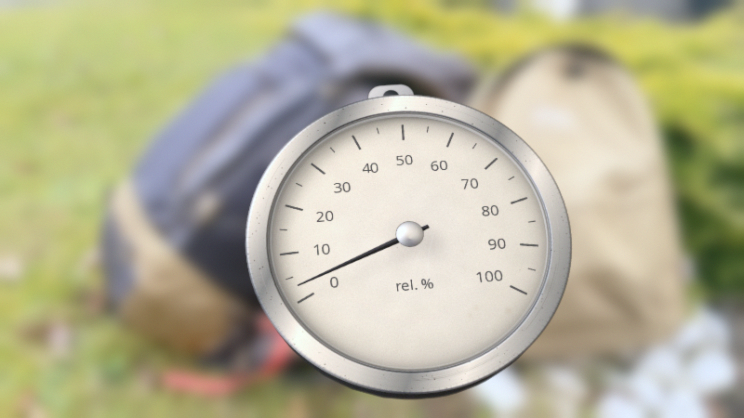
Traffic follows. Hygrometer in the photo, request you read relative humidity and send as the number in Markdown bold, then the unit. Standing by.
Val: **2.5** %
